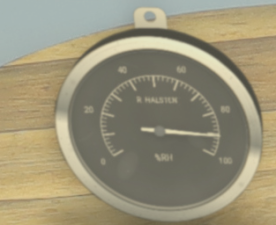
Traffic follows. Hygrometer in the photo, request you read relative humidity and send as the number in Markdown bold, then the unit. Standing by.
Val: **90** %
